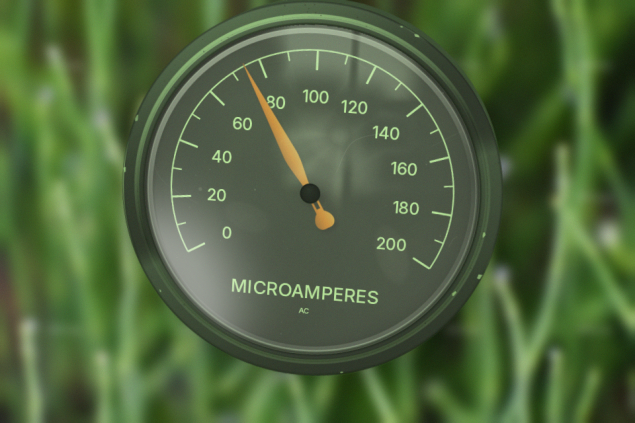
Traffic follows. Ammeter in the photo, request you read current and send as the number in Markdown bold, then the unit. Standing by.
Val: **75** µA
